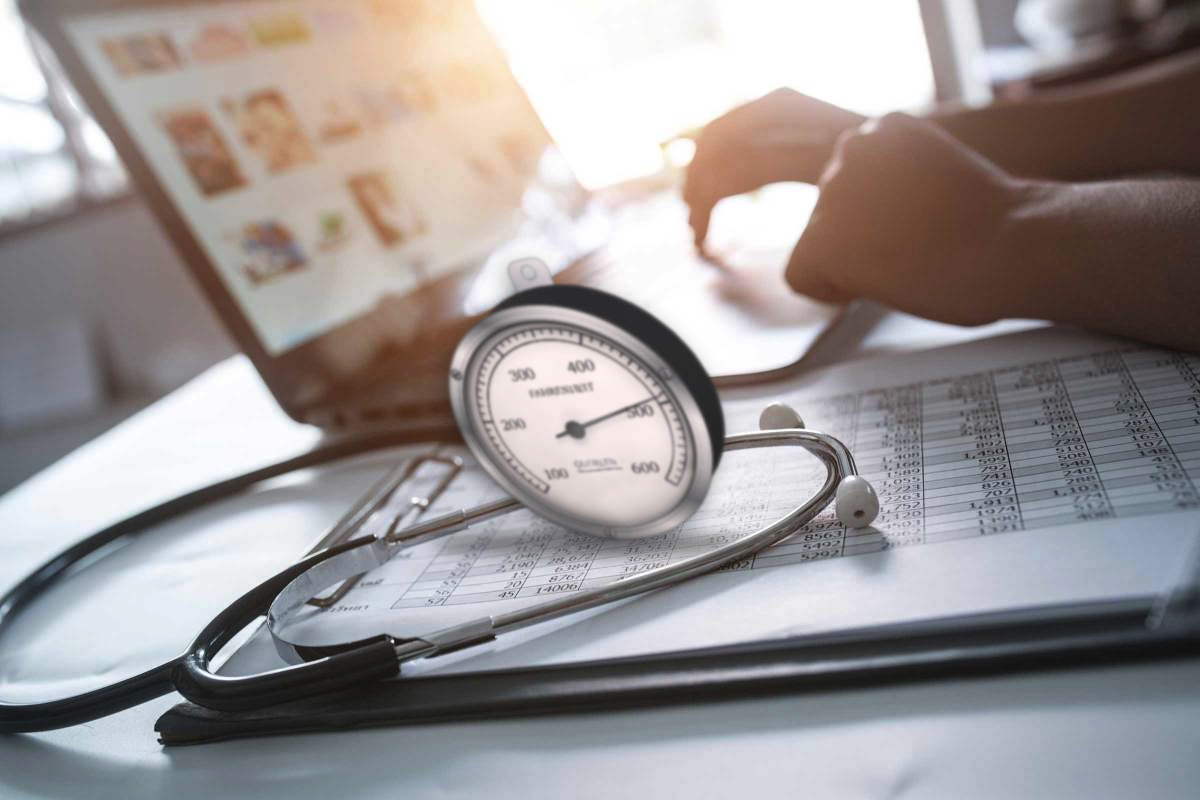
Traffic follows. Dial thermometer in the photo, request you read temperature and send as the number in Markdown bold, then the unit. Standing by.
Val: **490** °F
